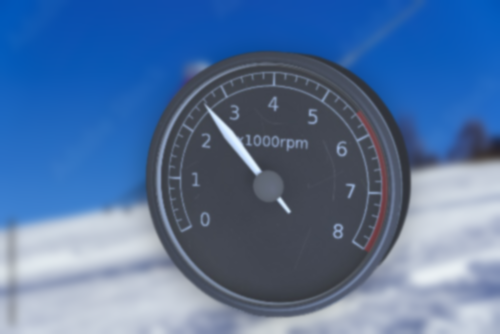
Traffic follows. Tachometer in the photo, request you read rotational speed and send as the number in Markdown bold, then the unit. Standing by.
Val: **2600** rpm
